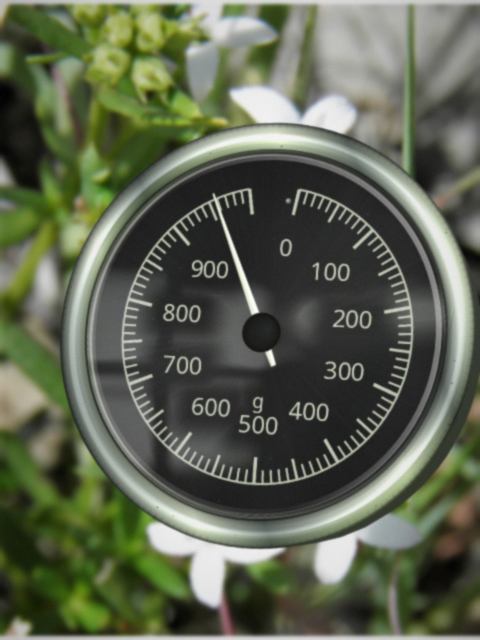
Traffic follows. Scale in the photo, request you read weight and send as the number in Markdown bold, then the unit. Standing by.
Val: **960** g
